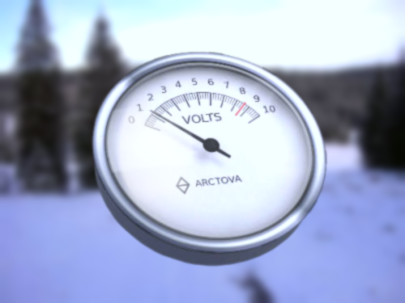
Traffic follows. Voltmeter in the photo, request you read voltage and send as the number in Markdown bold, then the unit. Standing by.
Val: **1** V
